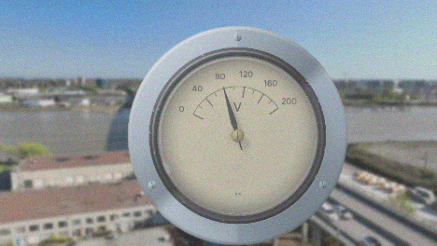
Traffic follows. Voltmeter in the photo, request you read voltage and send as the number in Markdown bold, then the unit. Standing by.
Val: **80** V
